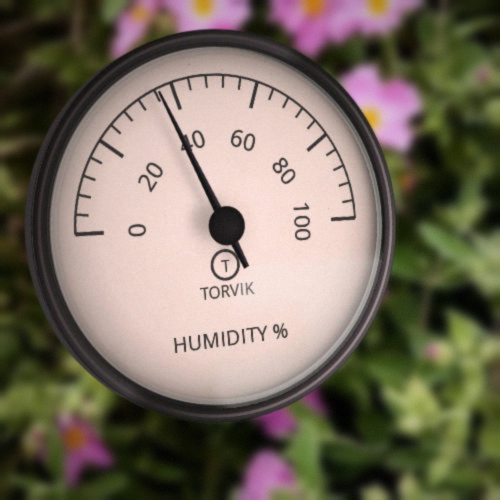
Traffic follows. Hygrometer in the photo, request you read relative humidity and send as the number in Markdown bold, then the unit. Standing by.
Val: **36** %
